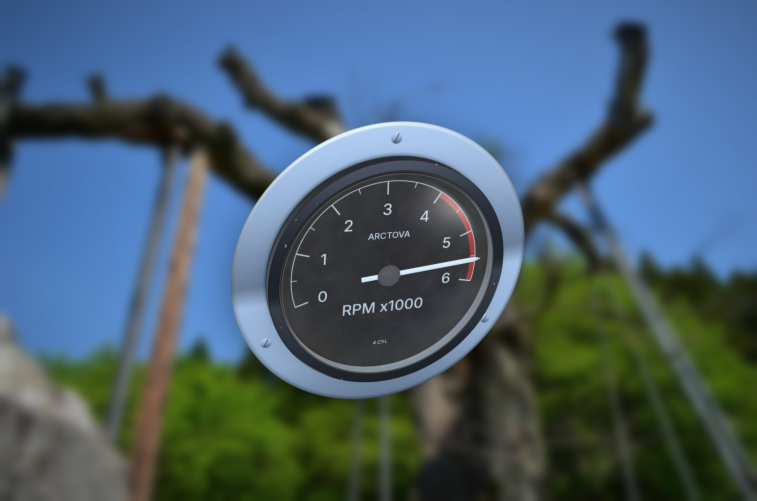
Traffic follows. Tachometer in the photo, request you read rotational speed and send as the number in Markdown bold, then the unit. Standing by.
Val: **5500** rpm
